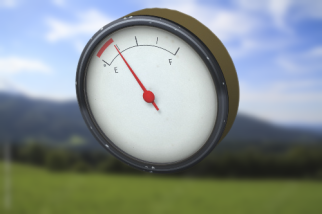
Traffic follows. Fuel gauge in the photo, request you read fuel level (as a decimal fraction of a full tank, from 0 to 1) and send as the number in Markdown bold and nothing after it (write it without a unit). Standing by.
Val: **0.25**
